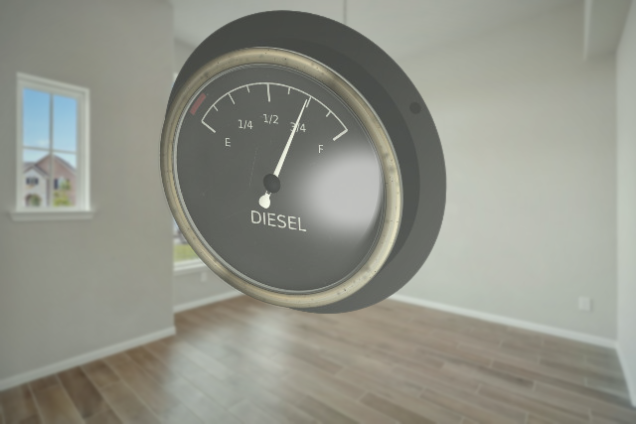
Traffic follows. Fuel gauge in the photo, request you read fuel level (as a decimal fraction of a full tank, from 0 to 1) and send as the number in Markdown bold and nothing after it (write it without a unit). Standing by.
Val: **0.75**
